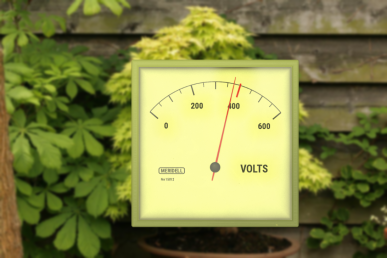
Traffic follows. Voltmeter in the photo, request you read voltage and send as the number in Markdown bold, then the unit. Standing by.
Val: **375** V
